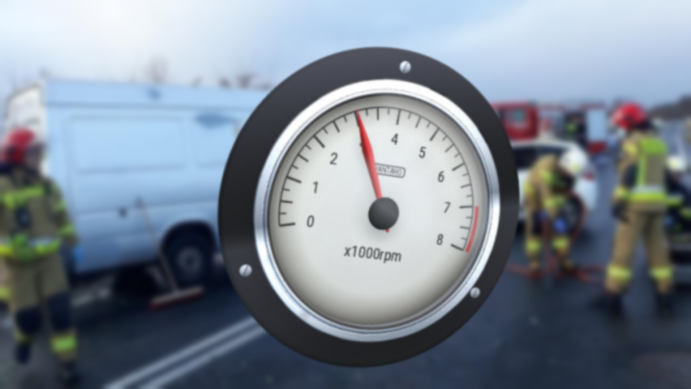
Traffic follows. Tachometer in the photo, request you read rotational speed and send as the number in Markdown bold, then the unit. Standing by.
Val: **3000** rpm
